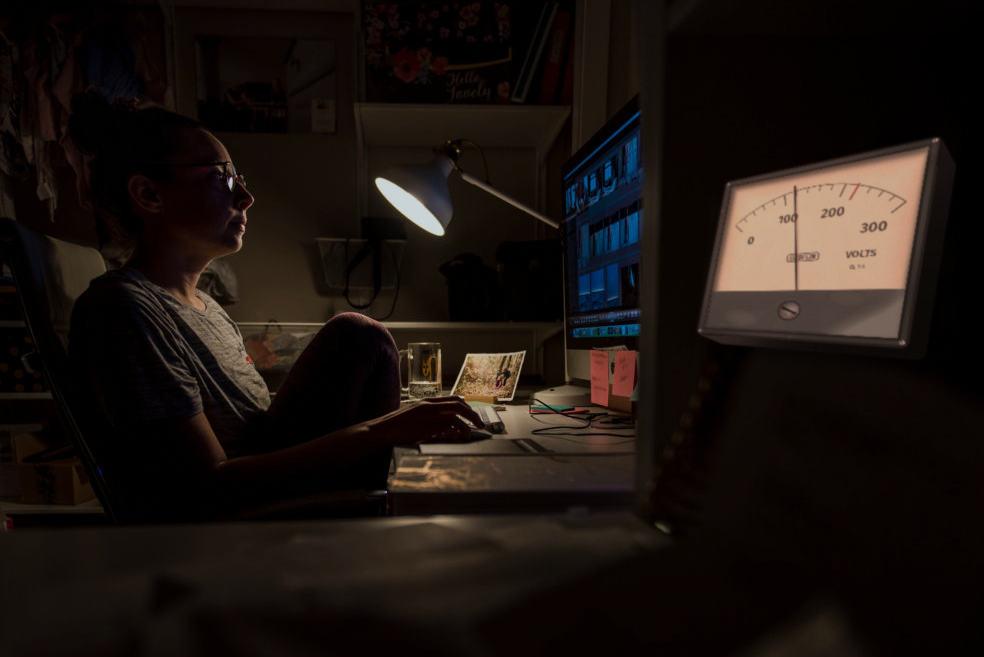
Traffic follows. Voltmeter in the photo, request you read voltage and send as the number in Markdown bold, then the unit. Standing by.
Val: **120** V
